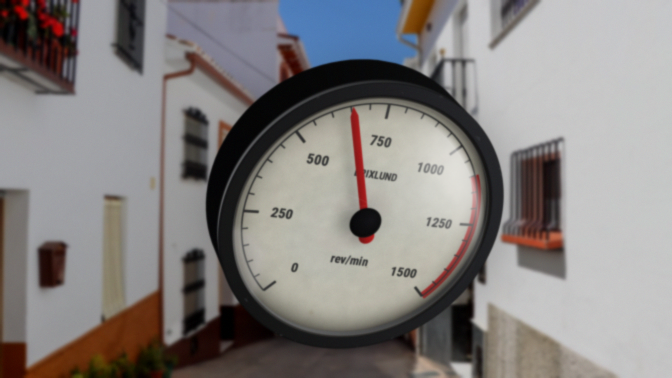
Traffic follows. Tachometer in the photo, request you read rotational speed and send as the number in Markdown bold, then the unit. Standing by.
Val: **650** rpm
